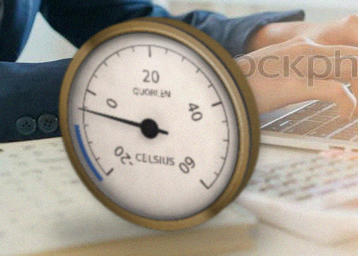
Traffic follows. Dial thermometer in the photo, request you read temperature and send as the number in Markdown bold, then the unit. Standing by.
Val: **-4** °C
